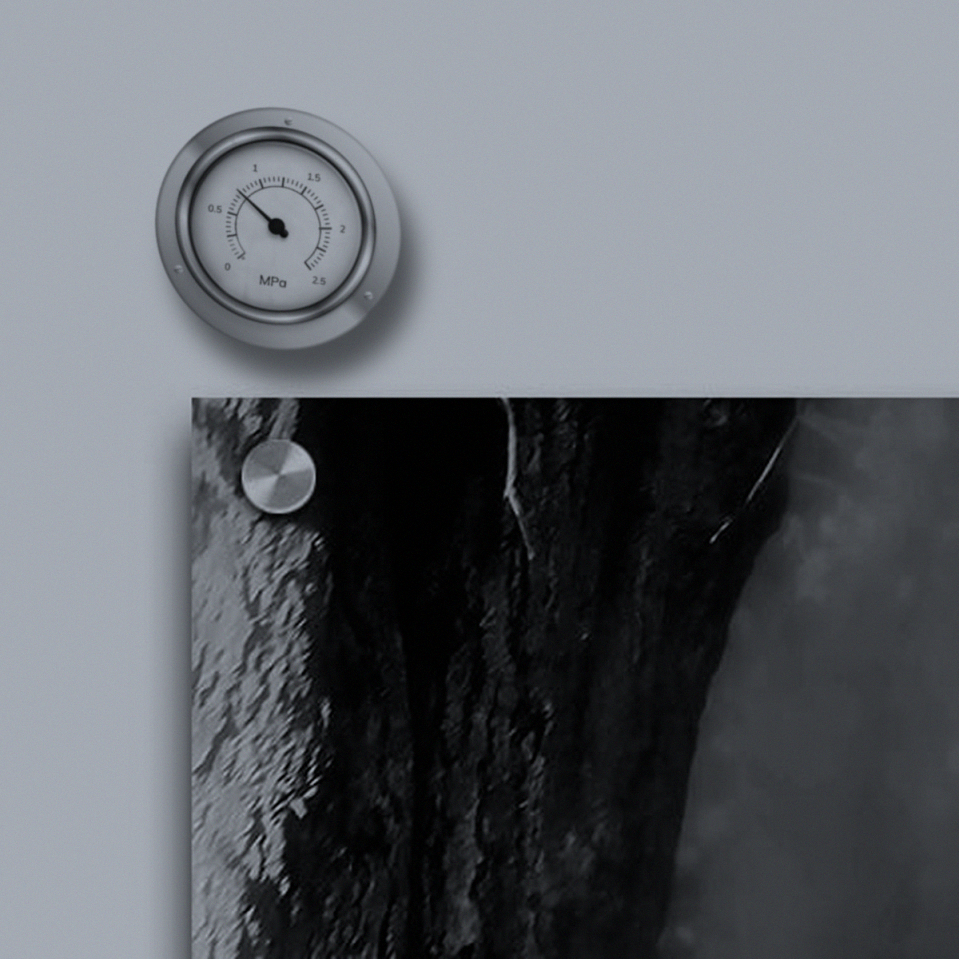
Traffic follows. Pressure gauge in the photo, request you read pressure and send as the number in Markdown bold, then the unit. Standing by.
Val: **0.75** MPa
